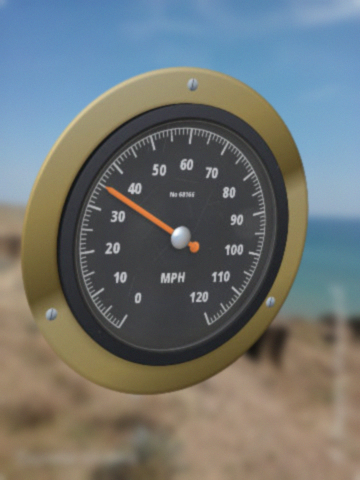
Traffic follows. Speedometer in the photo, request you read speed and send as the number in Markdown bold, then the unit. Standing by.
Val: **35** mph
